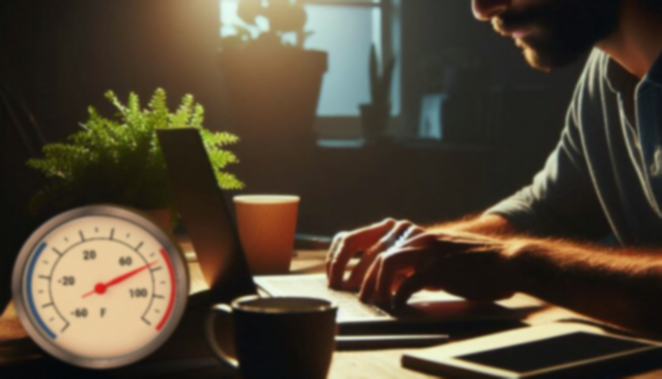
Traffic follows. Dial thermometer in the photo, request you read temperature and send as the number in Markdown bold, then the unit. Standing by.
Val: **75** °F
